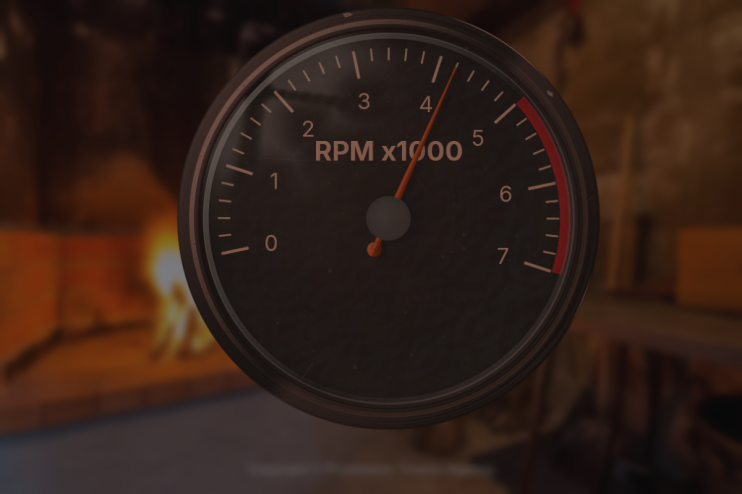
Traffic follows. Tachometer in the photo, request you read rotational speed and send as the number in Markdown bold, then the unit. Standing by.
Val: **4200** rpm
